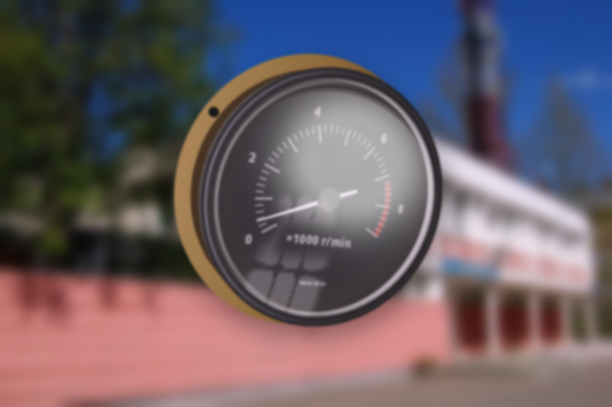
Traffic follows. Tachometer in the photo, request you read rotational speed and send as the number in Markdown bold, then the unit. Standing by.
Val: **400** rpm
